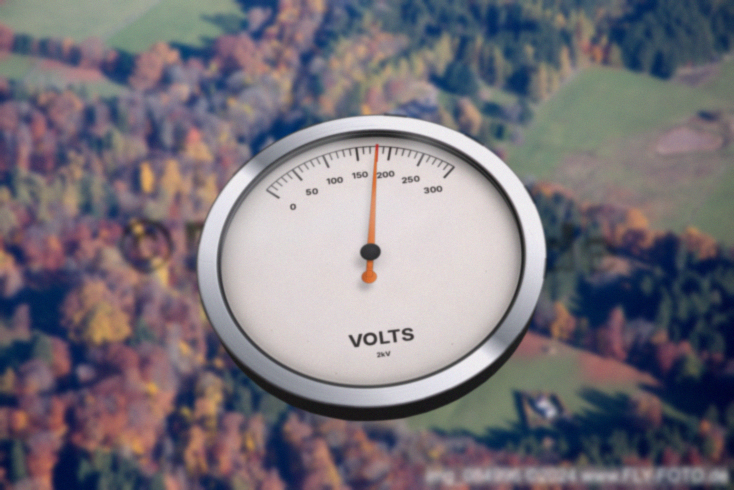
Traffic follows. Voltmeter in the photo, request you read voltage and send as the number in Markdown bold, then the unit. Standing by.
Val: **180** V
